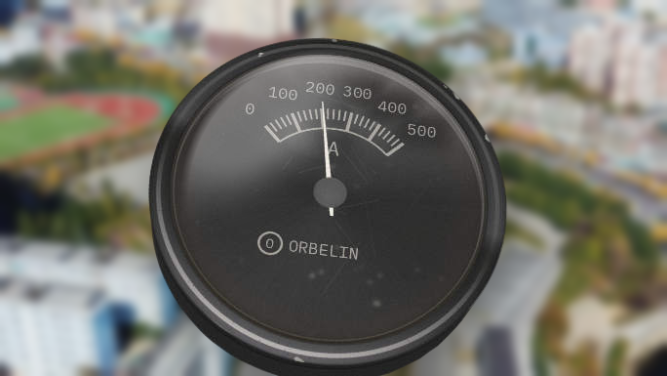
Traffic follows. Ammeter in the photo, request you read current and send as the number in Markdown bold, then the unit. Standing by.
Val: **200** A
